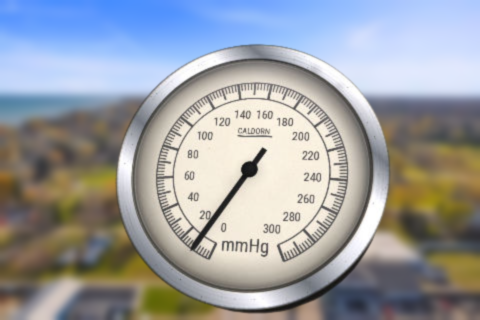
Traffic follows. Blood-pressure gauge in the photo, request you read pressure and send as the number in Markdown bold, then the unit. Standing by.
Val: **10** mmHg
